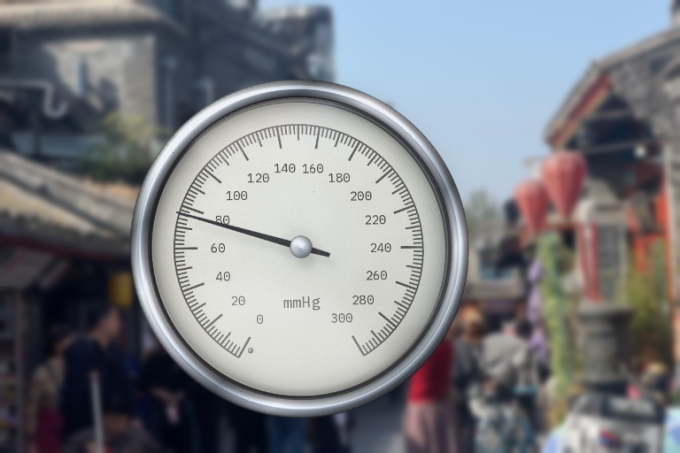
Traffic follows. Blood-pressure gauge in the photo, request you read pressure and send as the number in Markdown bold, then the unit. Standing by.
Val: **76** mmHg
